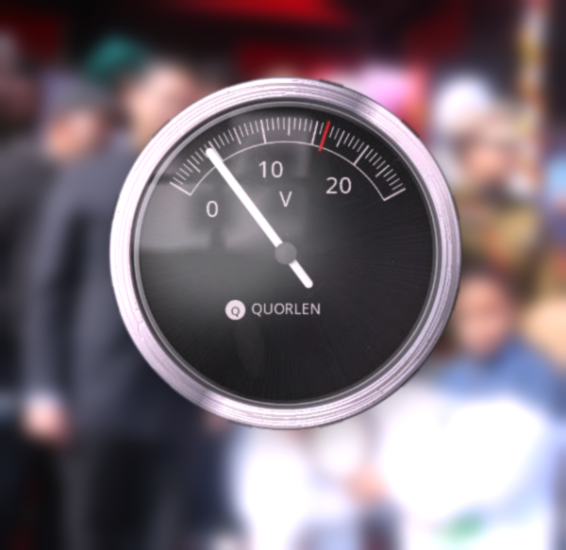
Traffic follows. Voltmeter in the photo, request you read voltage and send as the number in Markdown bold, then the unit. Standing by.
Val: **4.5** V
